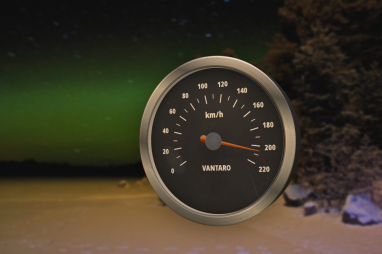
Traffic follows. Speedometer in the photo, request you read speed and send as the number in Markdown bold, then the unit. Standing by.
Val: **205** km/h
